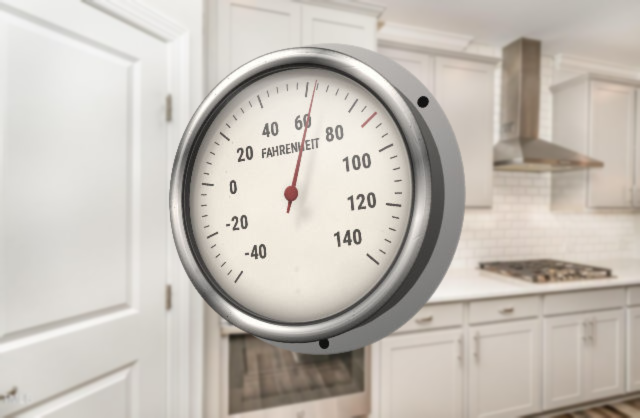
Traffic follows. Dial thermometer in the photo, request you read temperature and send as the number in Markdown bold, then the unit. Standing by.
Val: **64** °F
